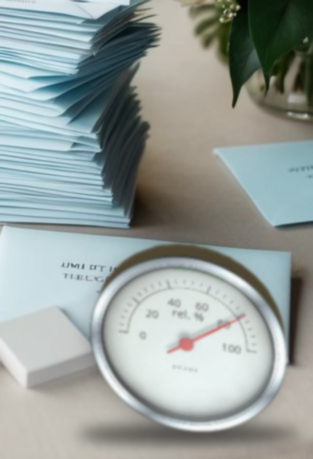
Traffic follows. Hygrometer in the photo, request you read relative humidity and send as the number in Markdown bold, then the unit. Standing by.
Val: **80** %
